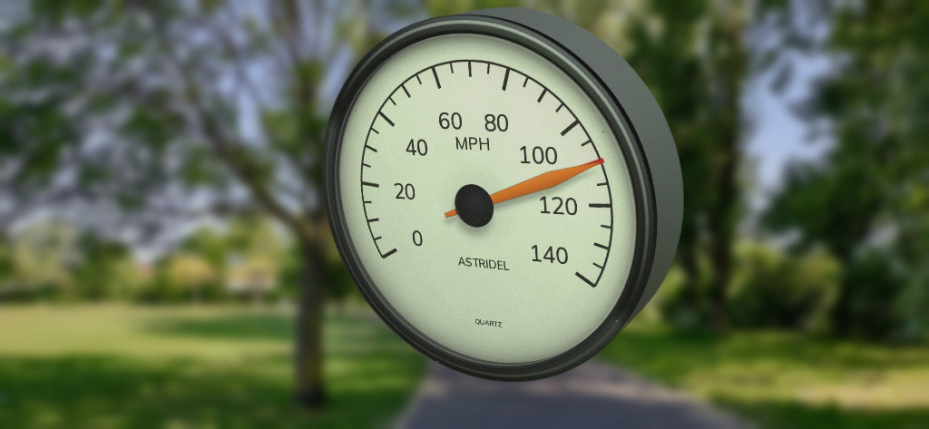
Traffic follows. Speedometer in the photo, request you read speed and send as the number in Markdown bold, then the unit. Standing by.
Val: **110** mph
